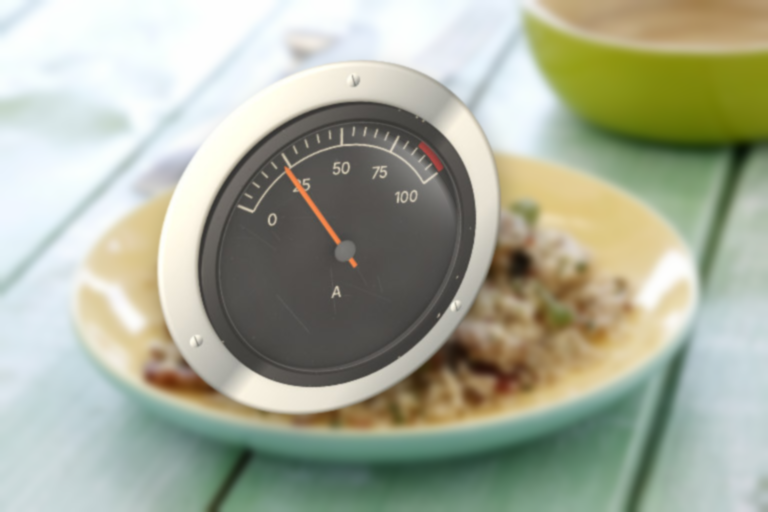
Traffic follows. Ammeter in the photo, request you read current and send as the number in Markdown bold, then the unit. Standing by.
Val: **22.5** A
